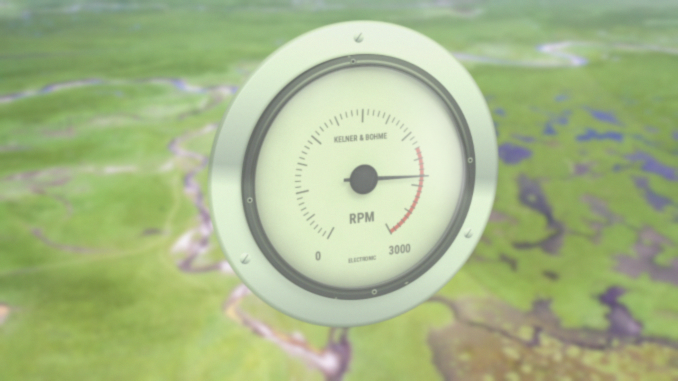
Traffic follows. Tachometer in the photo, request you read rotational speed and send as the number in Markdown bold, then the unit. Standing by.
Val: **2400** rpm
